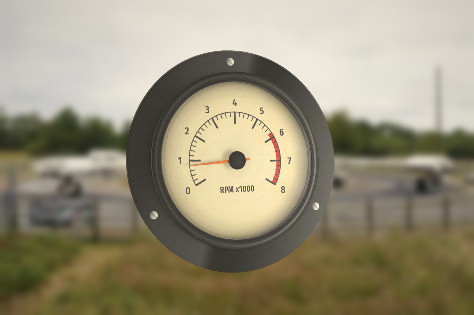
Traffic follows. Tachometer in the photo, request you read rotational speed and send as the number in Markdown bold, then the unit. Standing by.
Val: **800** rpm
